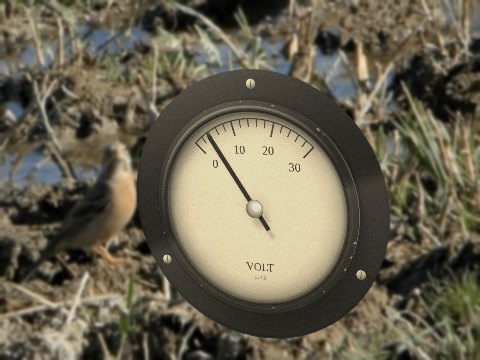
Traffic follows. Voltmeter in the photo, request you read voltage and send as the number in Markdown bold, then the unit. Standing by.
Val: **4** V
